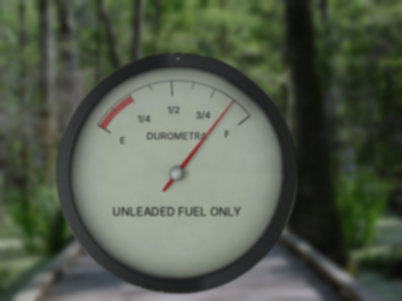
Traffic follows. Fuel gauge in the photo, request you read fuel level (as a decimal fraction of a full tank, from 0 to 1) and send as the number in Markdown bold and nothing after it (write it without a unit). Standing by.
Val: **0.875**
